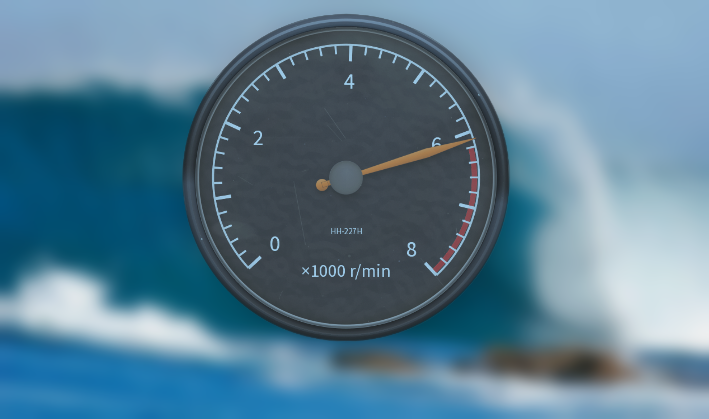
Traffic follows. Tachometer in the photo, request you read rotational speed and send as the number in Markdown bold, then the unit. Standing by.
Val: **6100** rpm
